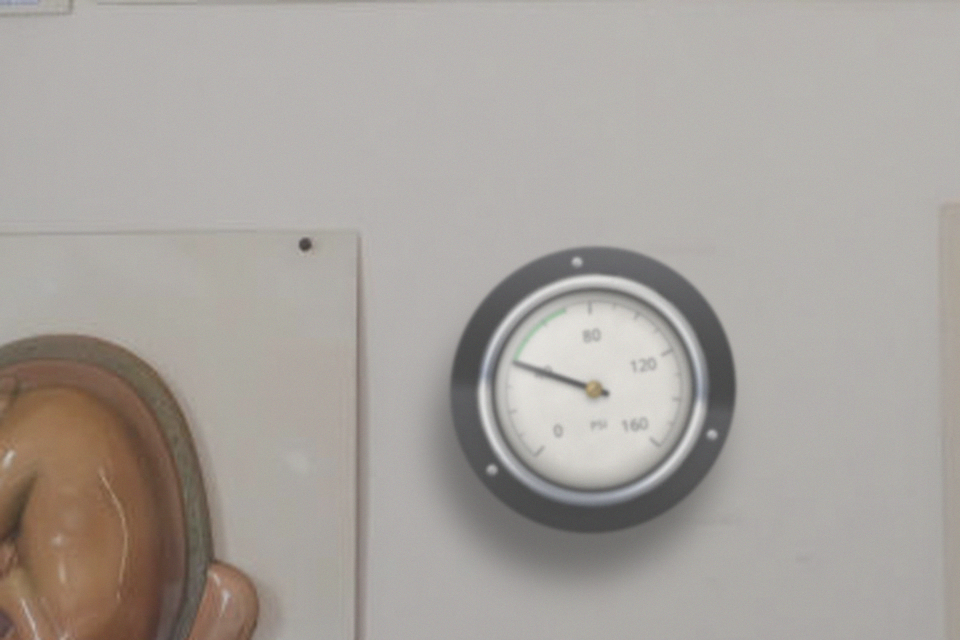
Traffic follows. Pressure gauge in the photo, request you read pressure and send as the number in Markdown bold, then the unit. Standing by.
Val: **40** psi
